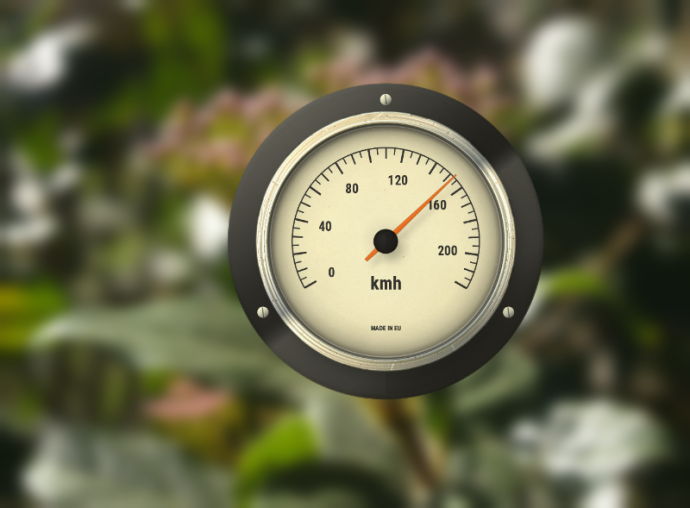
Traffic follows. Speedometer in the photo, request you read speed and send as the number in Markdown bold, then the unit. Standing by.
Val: **152.5** km/h
